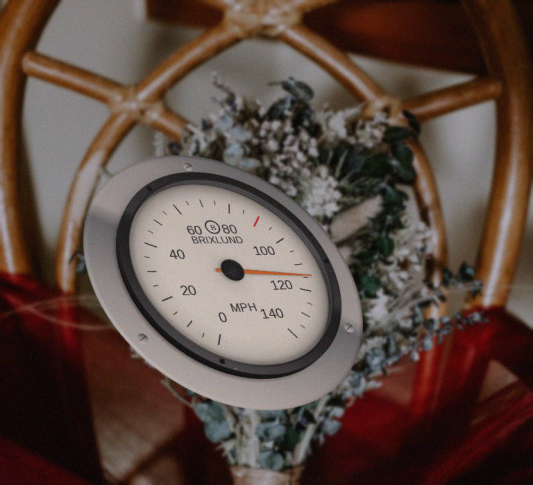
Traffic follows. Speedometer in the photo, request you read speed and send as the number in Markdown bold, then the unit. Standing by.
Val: **115** mph
